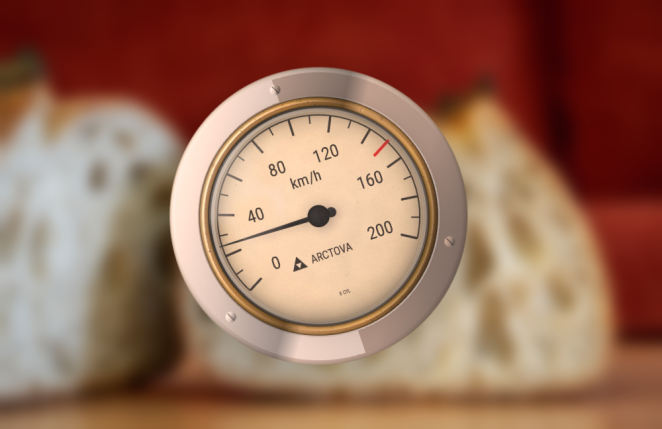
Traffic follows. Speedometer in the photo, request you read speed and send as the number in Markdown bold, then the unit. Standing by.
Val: **25** km/h
